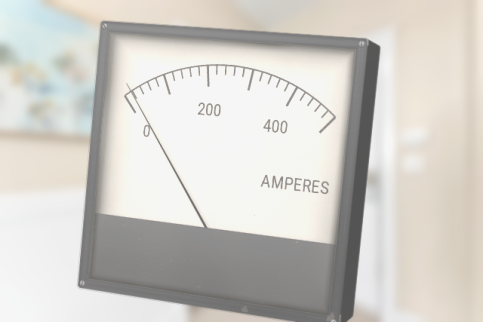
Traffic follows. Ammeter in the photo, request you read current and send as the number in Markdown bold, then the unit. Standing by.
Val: **20** A
